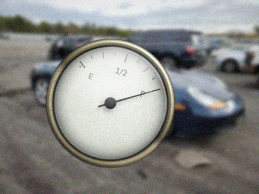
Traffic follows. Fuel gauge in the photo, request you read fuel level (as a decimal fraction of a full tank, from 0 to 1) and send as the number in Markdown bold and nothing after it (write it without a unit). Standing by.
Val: **1**
